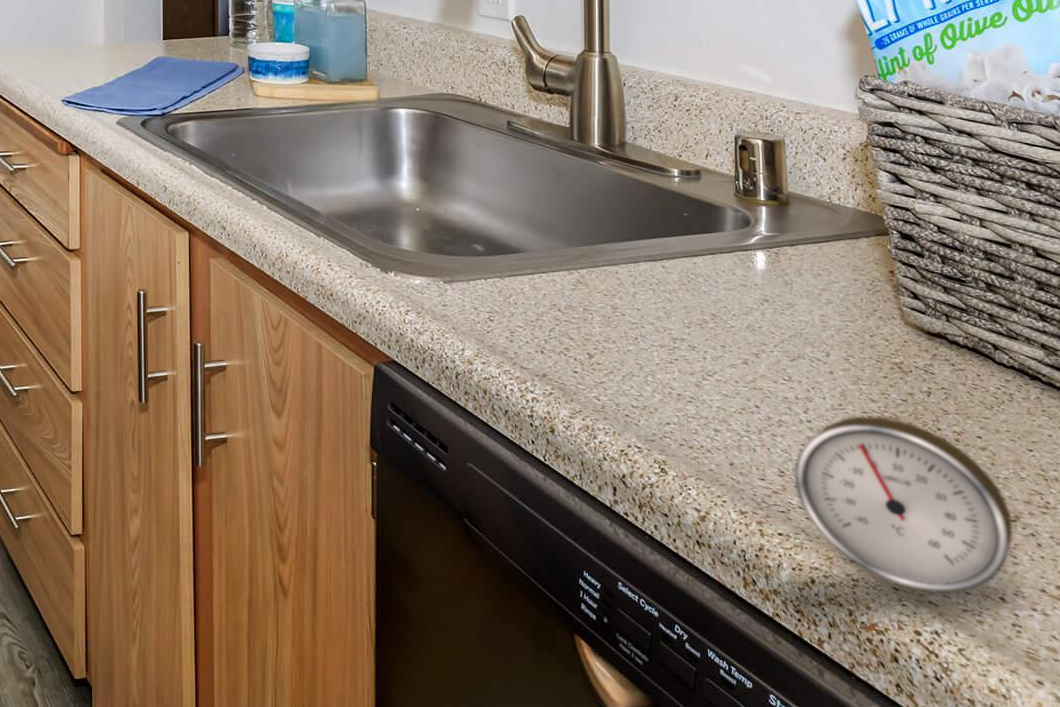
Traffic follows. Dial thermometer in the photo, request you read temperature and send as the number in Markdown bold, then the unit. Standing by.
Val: **0** °C
